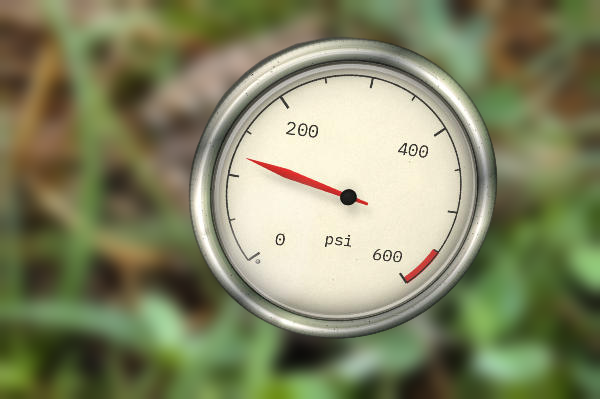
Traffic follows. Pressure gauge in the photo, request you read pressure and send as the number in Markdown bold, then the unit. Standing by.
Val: **125** psi
